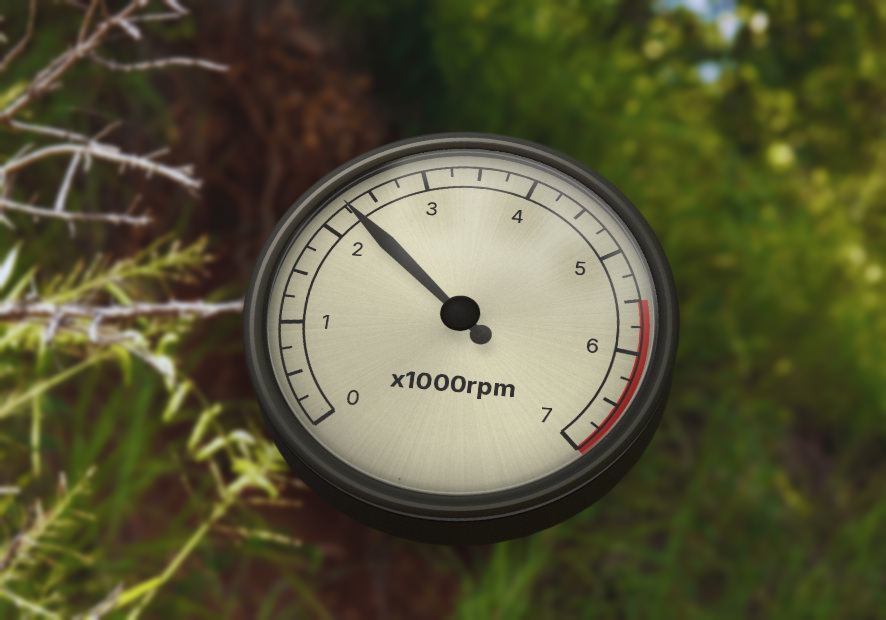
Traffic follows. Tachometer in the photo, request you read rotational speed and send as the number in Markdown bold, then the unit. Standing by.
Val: **2250** rpm
